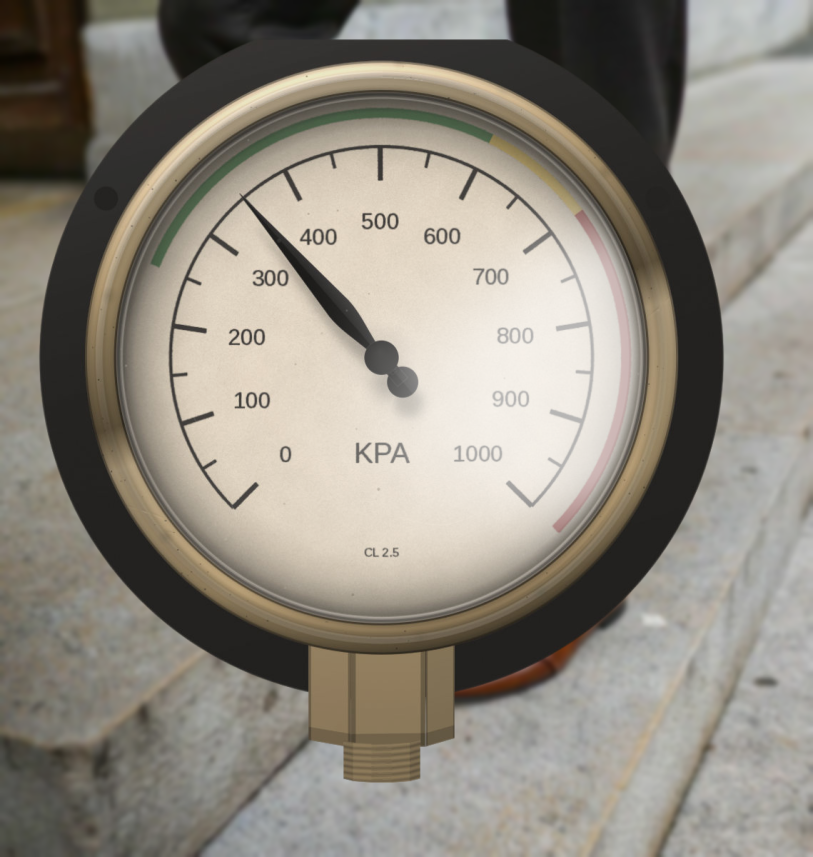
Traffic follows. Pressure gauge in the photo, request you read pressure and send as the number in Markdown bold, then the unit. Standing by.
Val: **350** kPa
